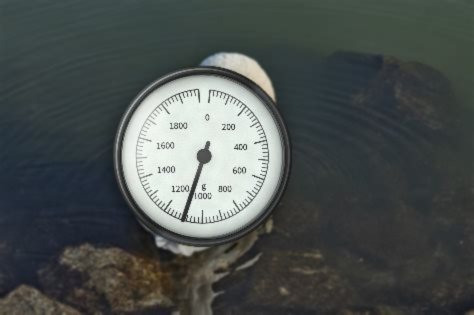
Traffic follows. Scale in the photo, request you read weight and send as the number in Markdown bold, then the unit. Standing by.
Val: **1100** g
